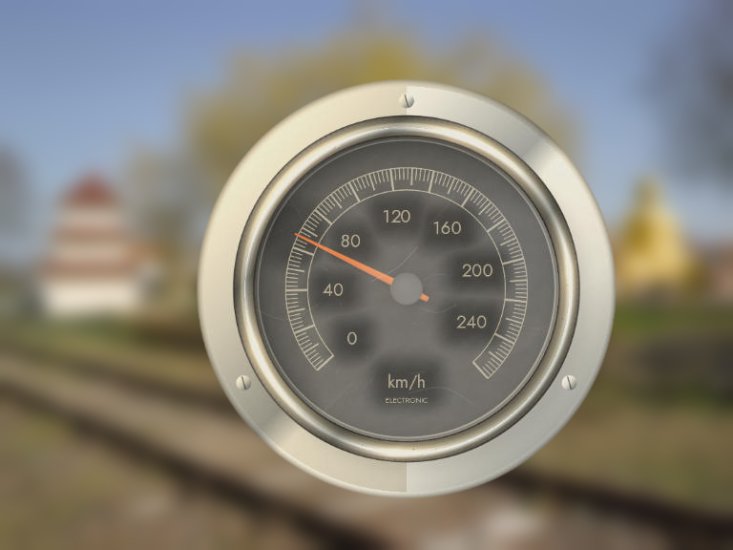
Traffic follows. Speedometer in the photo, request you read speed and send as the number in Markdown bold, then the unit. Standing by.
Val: **66** km/h
